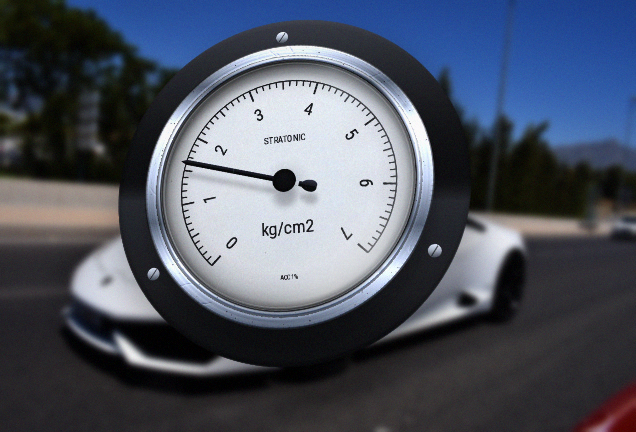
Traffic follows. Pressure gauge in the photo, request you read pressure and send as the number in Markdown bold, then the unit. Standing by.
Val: **1.6** kg/cm²
